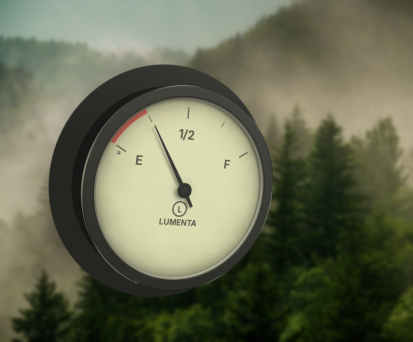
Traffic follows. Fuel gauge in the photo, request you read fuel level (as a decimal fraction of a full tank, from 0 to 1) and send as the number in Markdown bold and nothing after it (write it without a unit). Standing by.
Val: **0.25**
